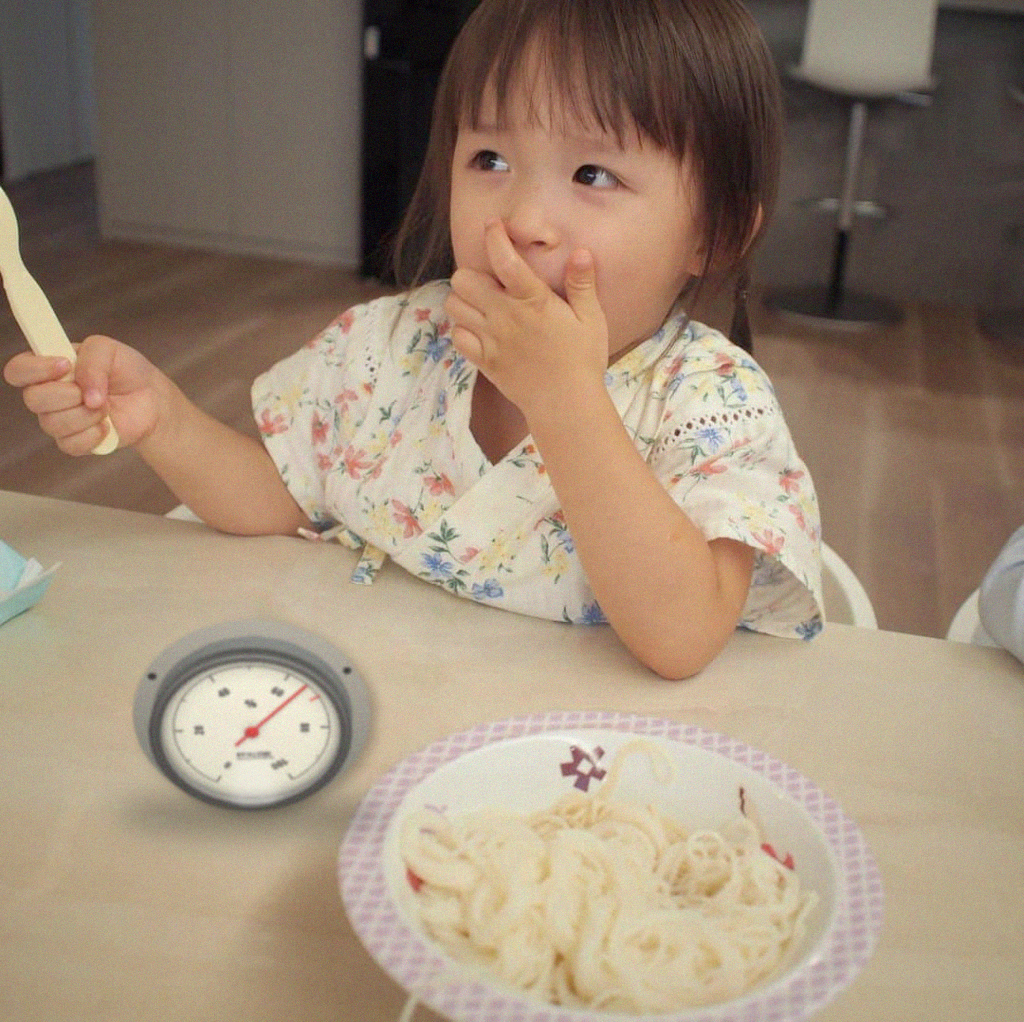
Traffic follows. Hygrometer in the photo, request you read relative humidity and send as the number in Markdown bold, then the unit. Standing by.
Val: **65** %
